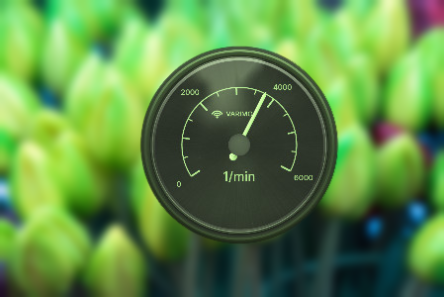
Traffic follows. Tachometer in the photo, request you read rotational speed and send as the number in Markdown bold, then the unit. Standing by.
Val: **3750** rpm
